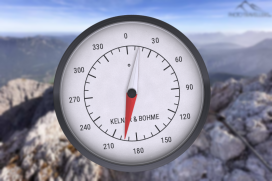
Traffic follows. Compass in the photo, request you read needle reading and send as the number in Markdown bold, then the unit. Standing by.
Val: **195** °
